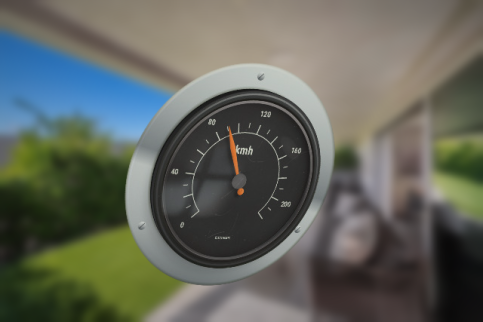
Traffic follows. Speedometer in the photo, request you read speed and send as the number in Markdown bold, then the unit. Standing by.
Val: **90** km/h
